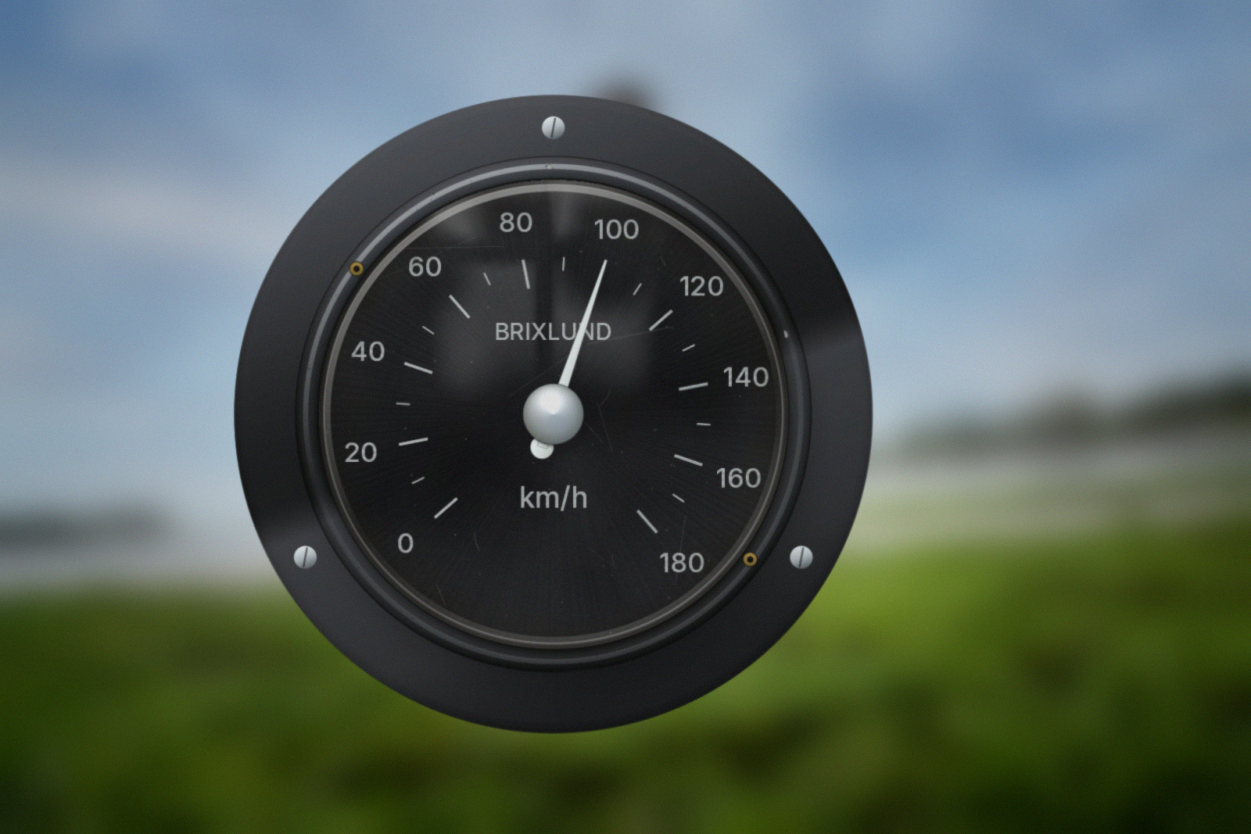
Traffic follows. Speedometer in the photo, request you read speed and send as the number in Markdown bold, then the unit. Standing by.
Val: **100** km/h
